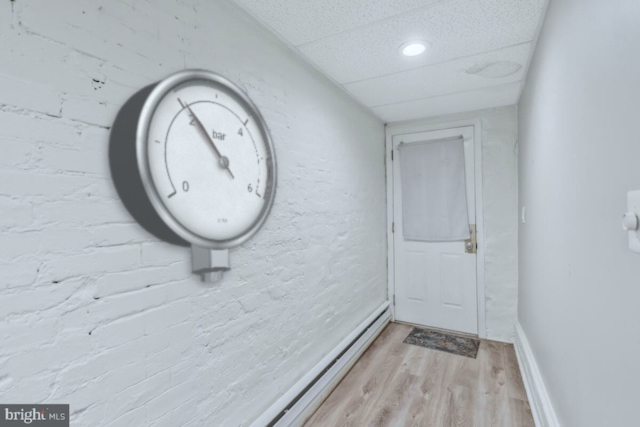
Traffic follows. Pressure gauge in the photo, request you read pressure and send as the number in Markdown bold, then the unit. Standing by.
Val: **2** bar
